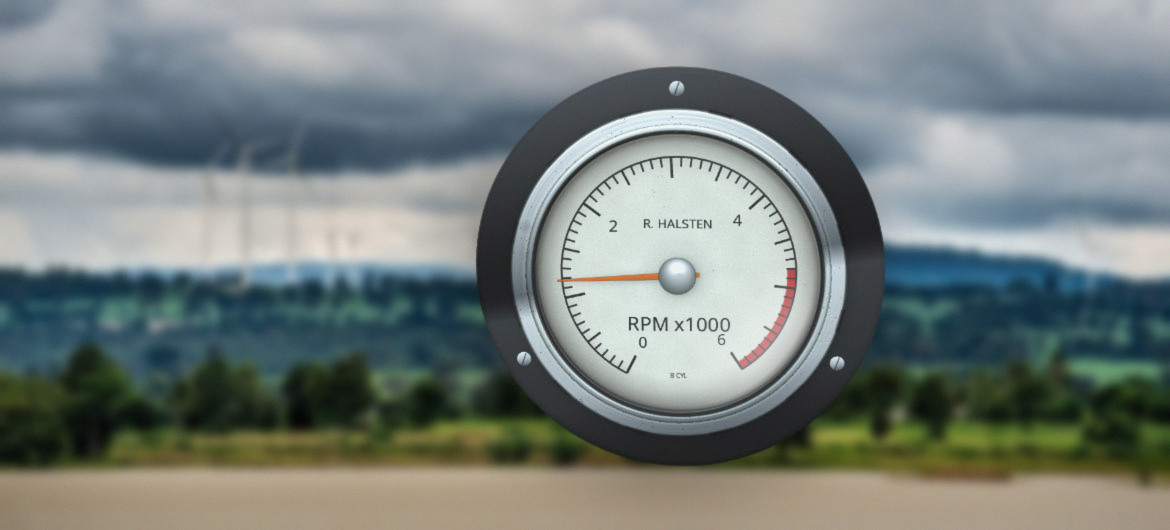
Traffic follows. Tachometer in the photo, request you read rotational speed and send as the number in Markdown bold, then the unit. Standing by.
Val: **1200** rpm
